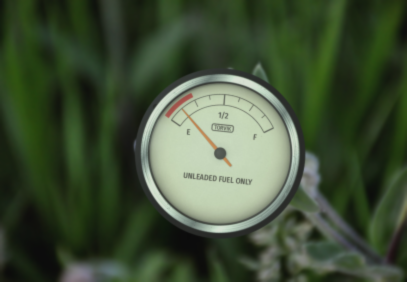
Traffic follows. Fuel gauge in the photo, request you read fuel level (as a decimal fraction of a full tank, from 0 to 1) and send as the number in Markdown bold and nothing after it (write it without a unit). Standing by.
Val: **0.125**
